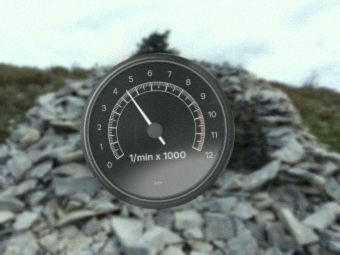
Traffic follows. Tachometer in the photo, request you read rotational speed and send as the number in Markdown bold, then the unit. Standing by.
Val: **4500** rpm
